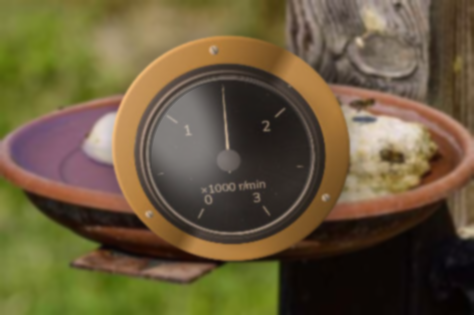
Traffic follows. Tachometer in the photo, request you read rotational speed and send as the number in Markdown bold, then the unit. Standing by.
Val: **1500** rpm
